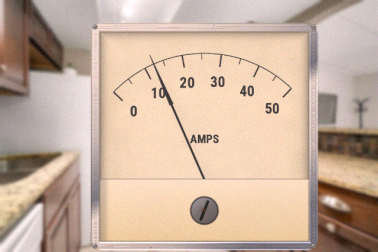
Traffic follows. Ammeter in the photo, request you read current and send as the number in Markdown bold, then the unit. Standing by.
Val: **12.5** A
